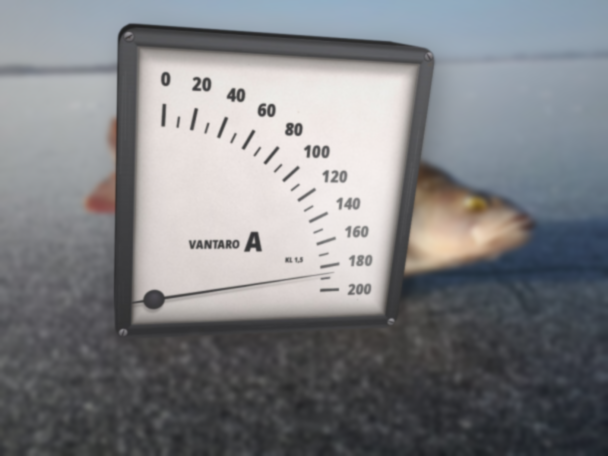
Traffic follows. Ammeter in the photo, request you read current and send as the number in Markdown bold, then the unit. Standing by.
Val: **185** A
